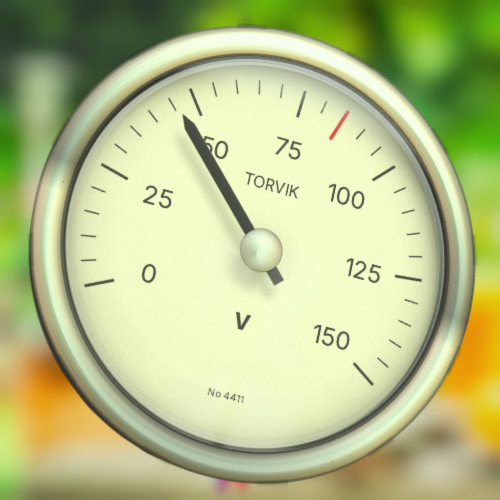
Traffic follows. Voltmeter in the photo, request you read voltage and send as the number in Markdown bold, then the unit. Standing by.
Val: **45** V
